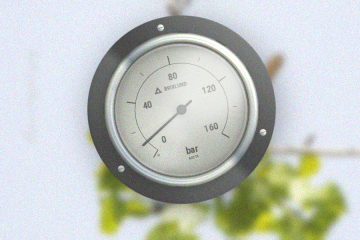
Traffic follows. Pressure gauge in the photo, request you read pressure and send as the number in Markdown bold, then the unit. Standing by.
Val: **10** bar
